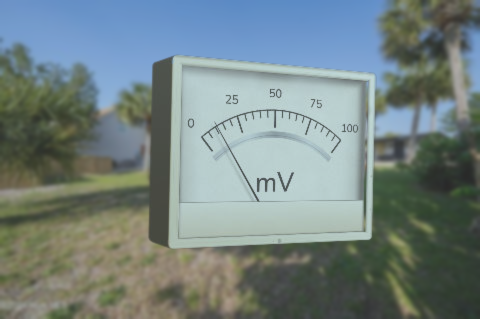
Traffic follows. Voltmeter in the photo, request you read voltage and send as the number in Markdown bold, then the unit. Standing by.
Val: **10** mV
